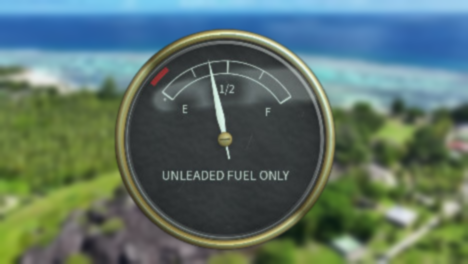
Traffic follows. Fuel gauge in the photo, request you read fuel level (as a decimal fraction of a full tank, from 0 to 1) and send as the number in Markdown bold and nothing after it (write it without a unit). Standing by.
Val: **0.375**
